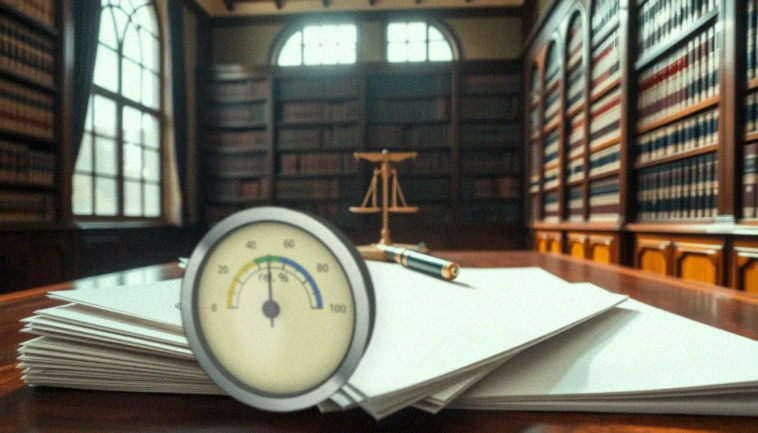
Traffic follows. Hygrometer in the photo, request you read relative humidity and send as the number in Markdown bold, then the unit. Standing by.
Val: **50** %
